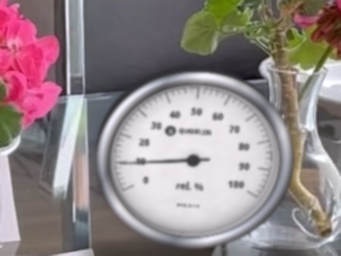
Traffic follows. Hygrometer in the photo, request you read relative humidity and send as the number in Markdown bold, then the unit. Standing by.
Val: **10** %
